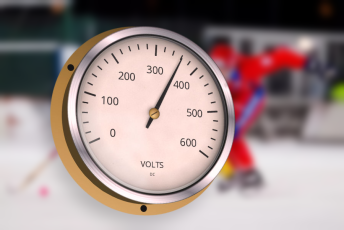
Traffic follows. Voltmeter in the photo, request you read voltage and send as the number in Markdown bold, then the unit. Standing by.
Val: **360** V
